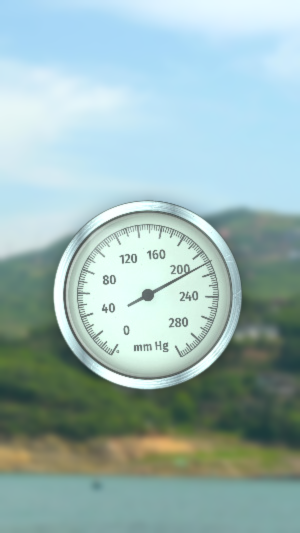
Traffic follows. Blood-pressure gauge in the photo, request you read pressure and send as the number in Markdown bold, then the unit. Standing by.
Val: **210** mmHg
